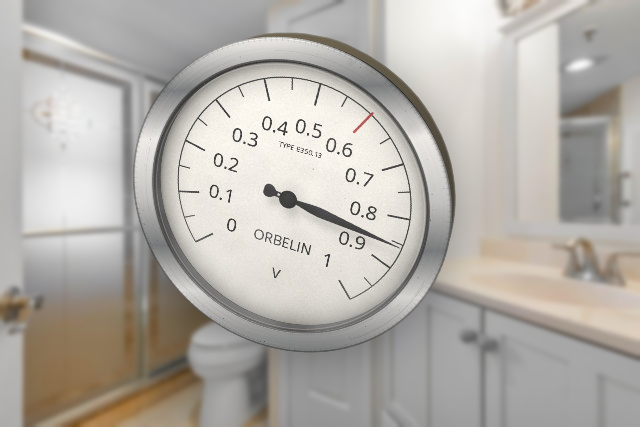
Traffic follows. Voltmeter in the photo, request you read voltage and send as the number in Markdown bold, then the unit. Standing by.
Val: **0.85** V
